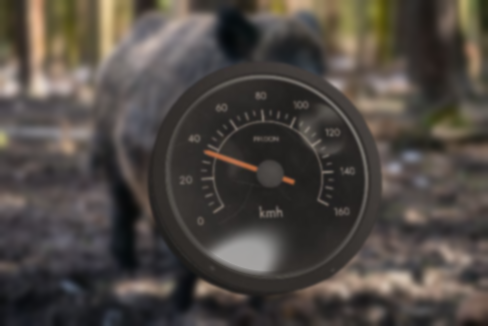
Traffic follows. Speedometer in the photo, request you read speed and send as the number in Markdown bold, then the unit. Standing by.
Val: **35** km/h
